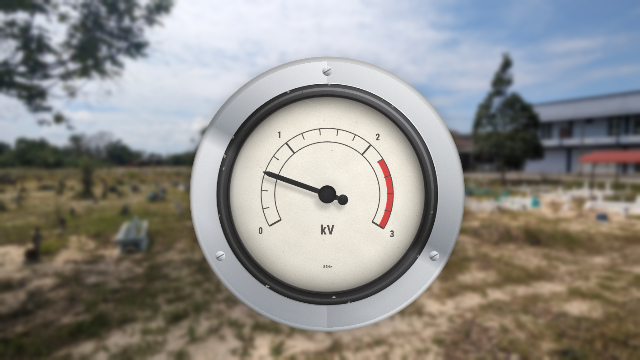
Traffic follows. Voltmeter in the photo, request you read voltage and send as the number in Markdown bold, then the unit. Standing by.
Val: **0.6** kV
